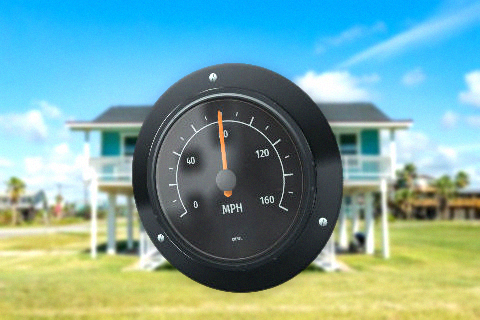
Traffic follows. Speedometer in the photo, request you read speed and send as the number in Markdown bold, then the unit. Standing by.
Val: **80** mph
